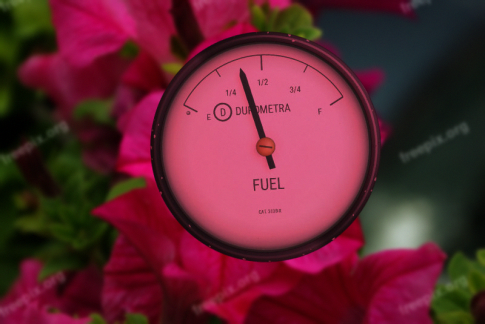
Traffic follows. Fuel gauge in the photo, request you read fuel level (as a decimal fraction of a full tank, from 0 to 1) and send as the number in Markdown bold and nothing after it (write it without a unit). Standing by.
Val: **0.375**
